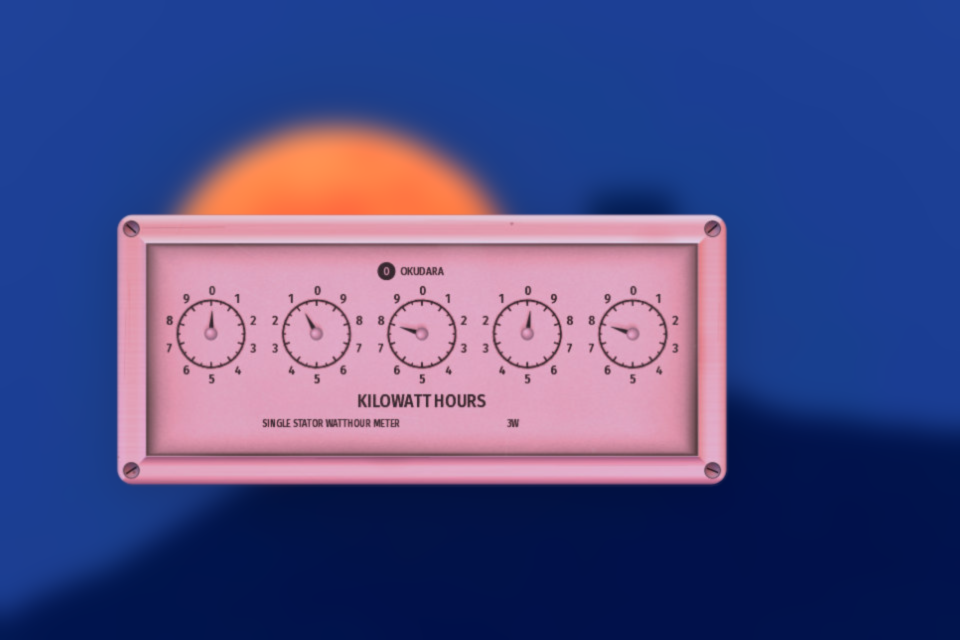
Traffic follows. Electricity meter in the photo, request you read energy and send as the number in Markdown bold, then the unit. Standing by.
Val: **798** kWh
